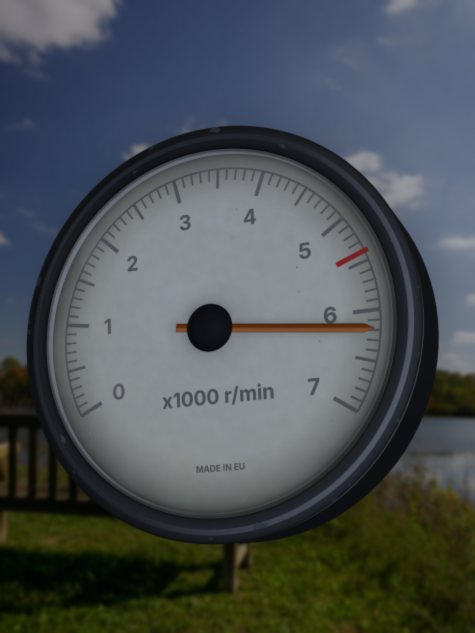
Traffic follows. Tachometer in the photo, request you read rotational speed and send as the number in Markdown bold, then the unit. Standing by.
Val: **6200** rpm
